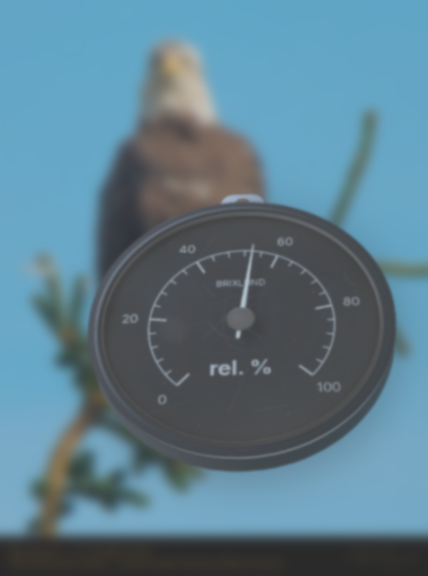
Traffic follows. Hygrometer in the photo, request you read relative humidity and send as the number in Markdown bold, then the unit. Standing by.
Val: **54** %
